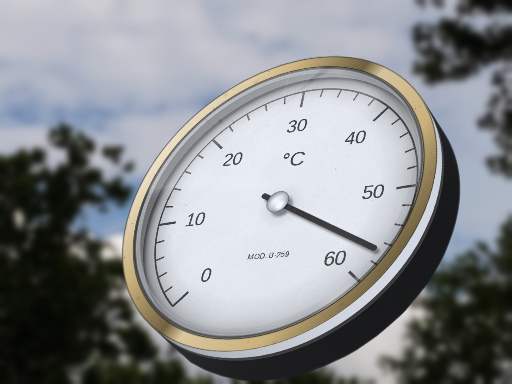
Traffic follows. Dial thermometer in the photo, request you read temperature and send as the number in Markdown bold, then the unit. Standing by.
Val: **57** °C
